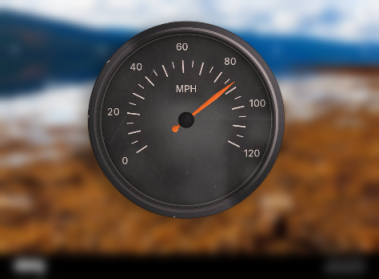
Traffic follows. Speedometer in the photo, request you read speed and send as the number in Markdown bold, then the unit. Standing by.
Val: **87.5** mph
